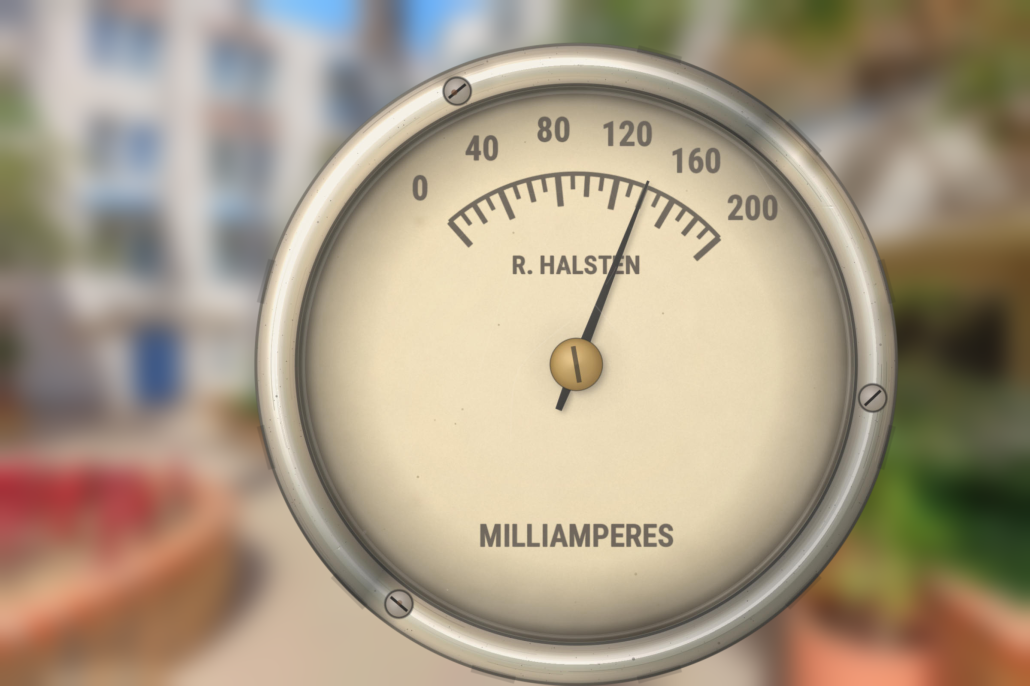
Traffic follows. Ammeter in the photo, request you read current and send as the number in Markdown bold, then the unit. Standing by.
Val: **140** mA
